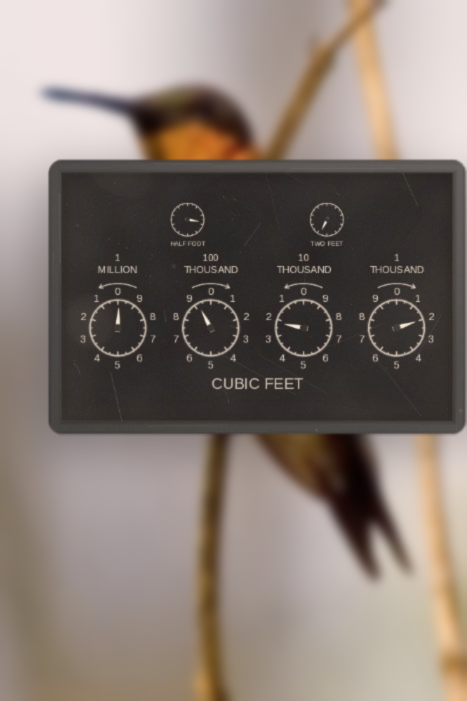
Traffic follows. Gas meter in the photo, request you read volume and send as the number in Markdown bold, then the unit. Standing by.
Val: **992200** ft³
